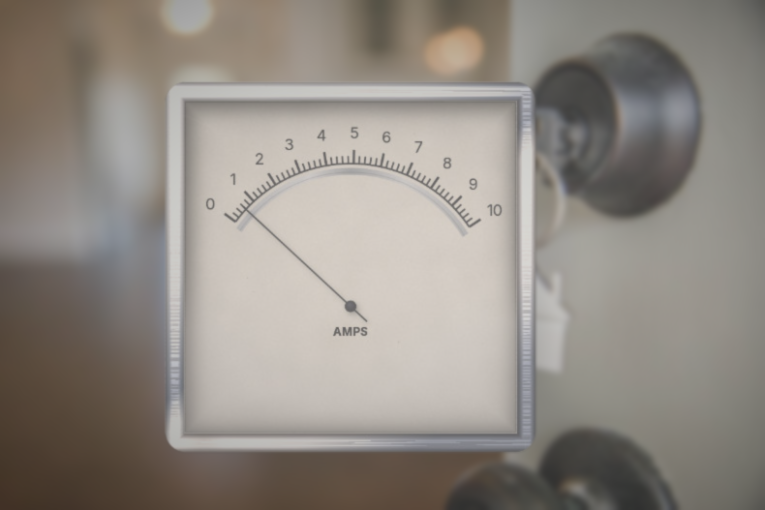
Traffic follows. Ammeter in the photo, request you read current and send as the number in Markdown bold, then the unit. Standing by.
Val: **0.6** A
